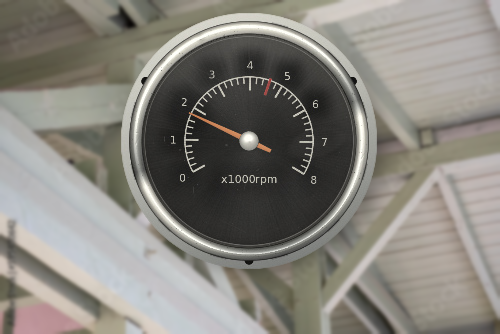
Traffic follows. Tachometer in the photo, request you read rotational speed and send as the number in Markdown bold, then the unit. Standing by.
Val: **1800** rpm
